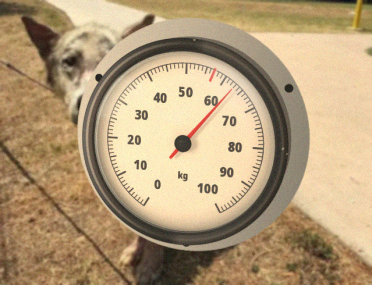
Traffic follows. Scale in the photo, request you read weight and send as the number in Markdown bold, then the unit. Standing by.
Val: **63** kg
